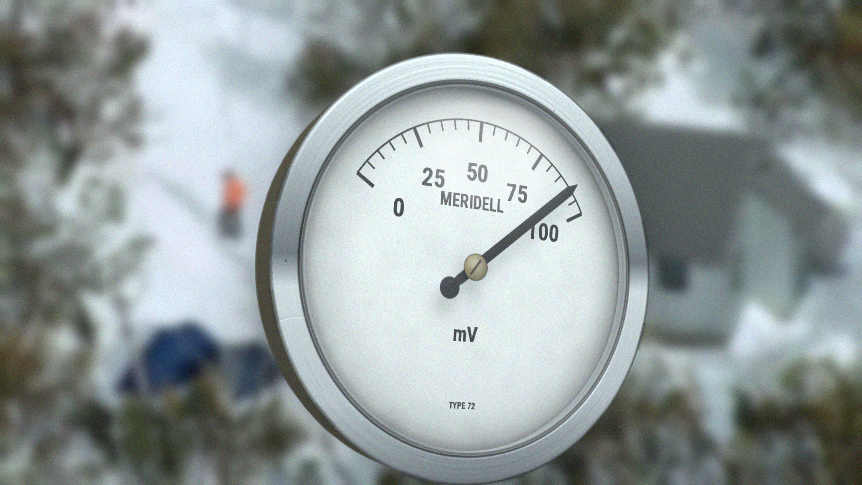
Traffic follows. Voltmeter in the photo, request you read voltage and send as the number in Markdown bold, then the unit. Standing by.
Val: **90** mV
